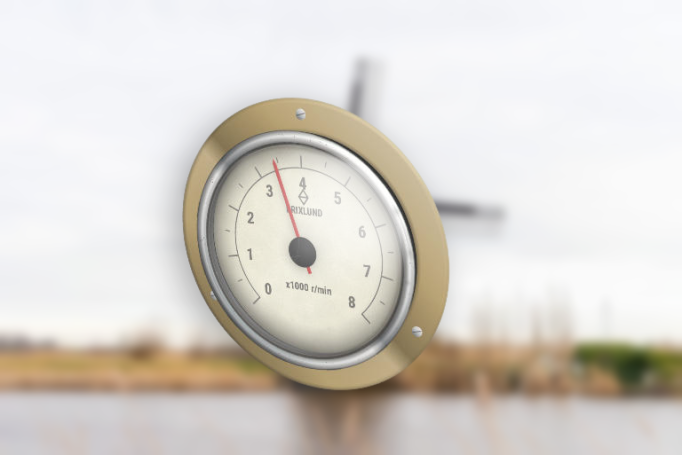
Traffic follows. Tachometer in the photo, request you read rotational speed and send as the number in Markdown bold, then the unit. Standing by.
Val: **3500** rpm
